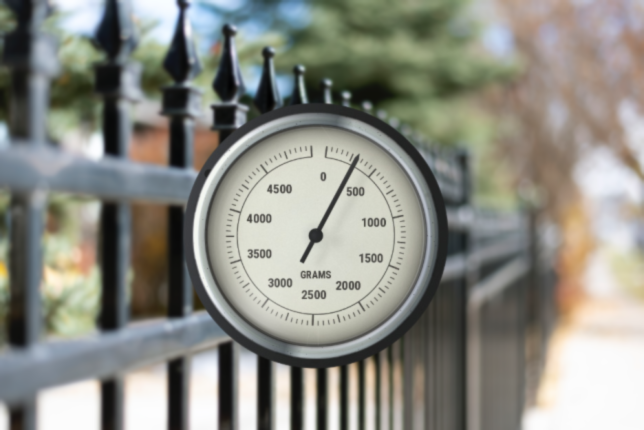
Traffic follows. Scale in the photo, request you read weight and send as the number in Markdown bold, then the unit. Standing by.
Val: **300** g
